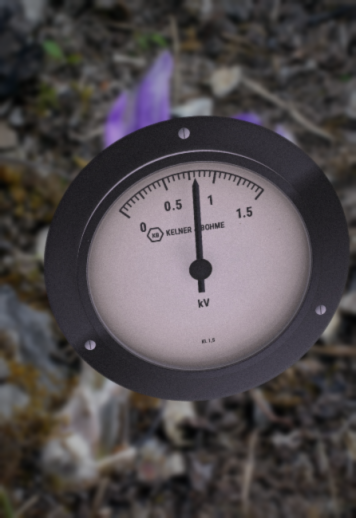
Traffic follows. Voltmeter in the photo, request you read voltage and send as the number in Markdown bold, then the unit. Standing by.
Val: **0.8** kV
